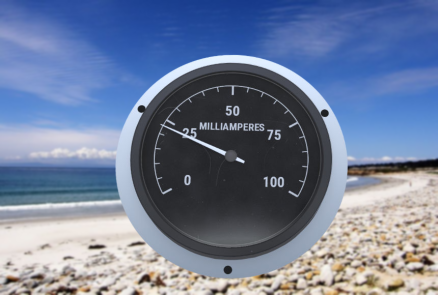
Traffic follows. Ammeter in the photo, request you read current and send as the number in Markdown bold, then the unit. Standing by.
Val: **22.5** mA
